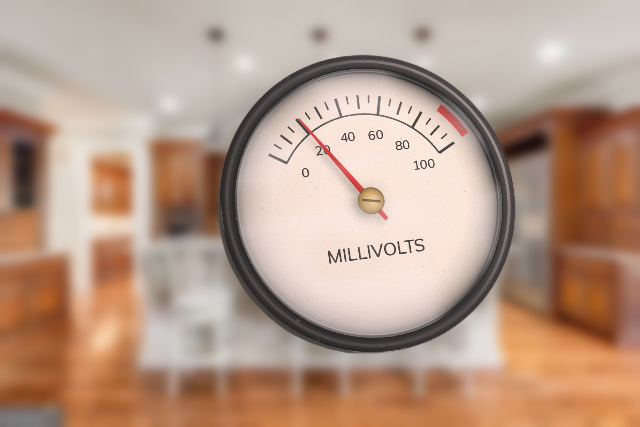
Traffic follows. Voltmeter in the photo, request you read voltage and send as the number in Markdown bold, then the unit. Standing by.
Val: **20** mV
